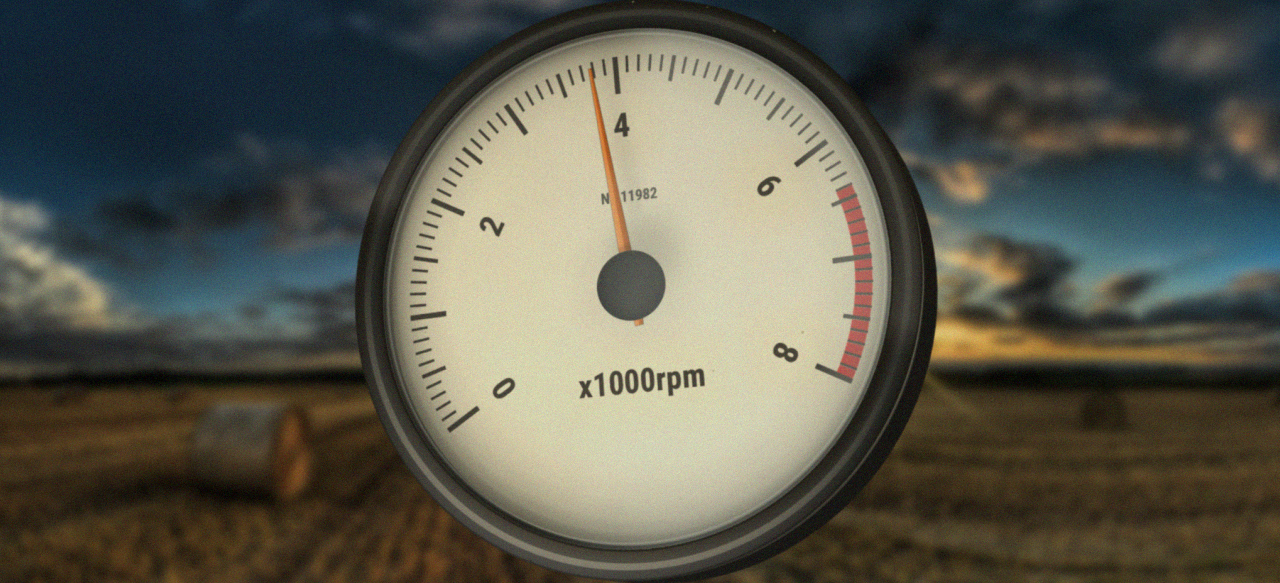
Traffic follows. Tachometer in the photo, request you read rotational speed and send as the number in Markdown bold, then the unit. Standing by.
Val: **3800** rpm
